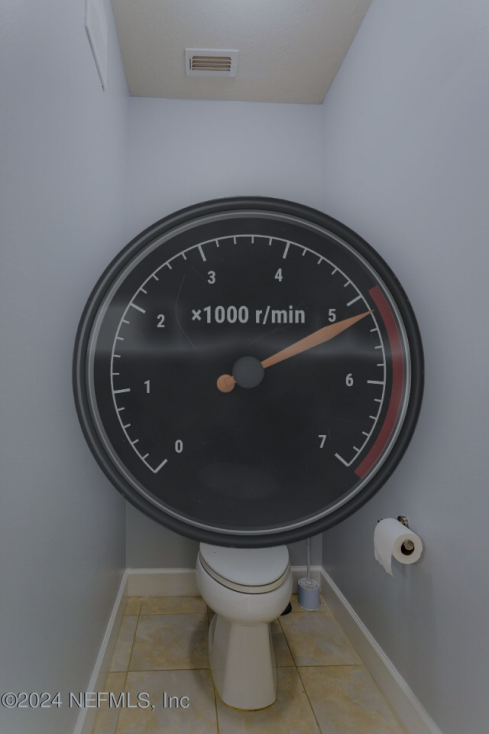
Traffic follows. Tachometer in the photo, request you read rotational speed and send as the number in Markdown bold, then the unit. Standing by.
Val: **5200** rpm
